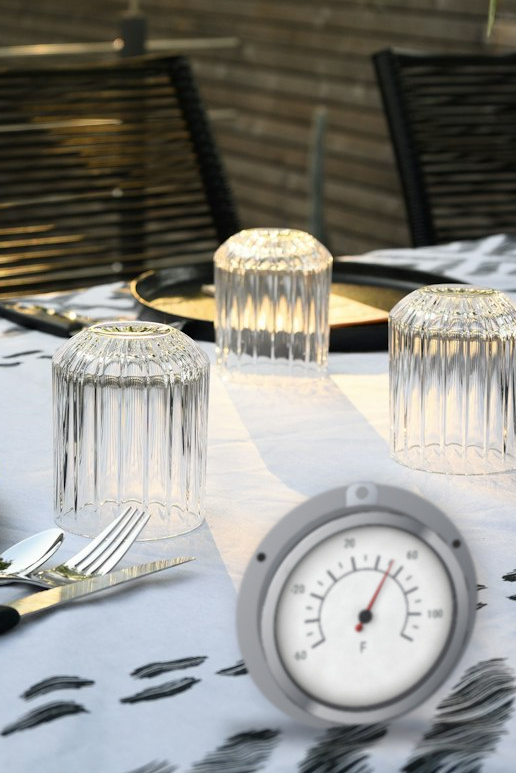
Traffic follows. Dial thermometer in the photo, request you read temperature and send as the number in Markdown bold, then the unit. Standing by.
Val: **50** °F
